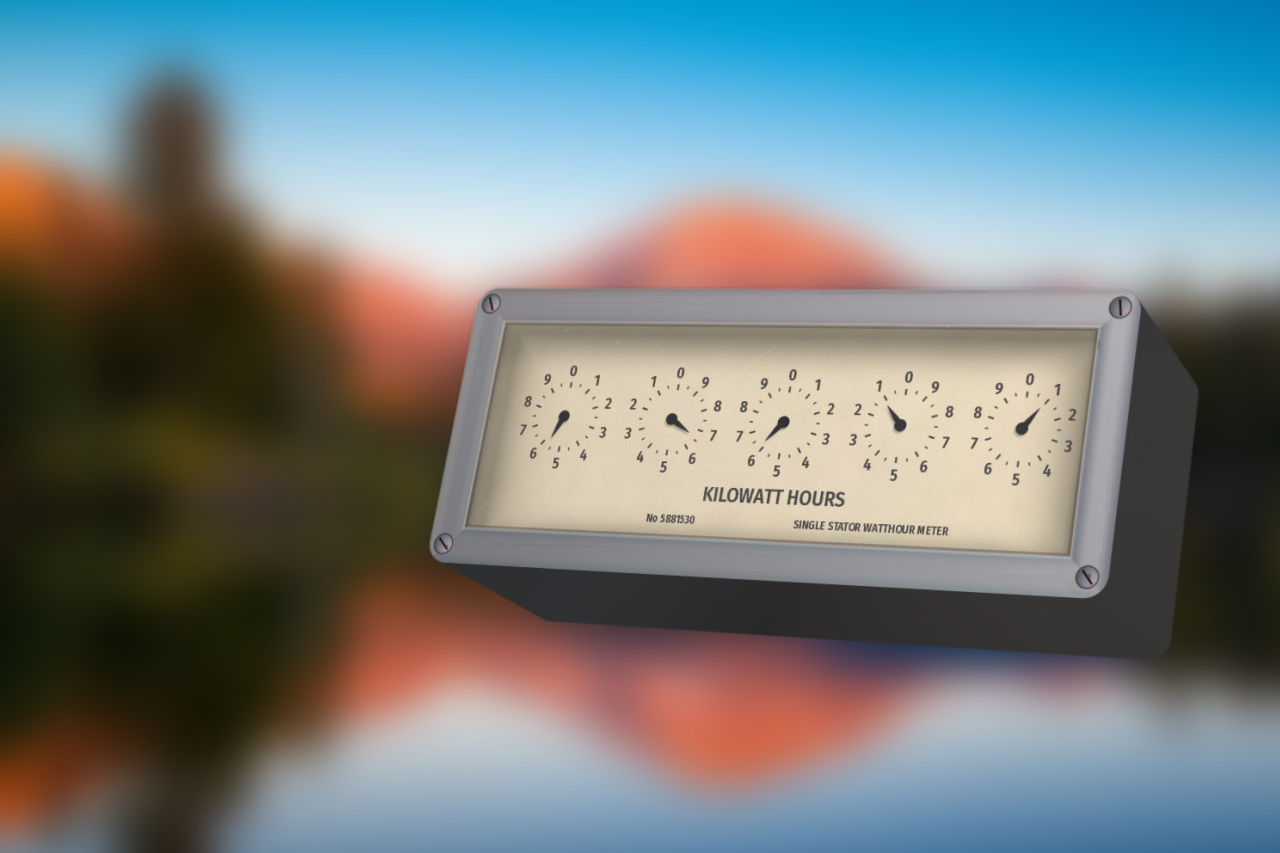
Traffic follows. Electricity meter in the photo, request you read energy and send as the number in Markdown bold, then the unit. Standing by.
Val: **56611** kWh
